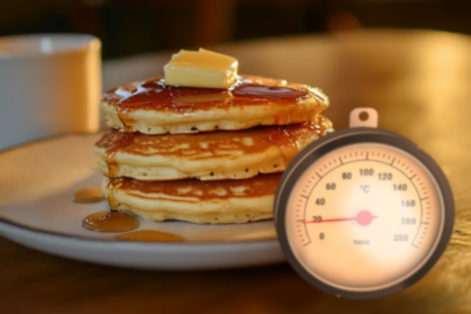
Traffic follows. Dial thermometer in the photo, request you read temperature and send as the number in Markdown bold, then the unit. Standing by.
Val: **20** °C
